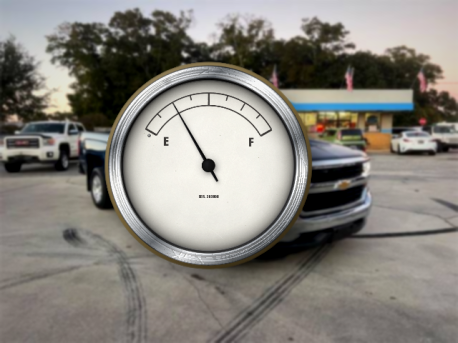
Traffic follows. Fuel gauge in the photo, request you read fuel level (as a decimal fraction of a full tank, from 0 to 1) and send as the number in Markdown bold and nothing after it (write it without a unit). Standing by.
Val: **0.25**
